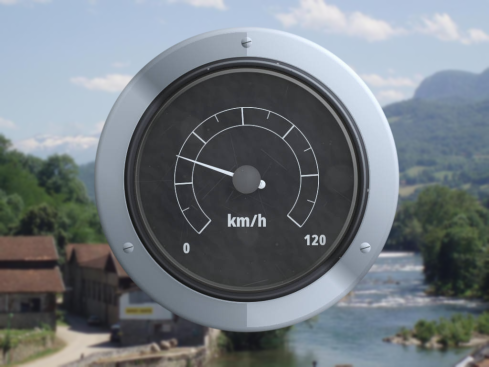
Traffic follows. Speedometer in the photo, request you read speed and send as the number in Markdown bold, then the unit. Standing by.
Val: **30** km/h
